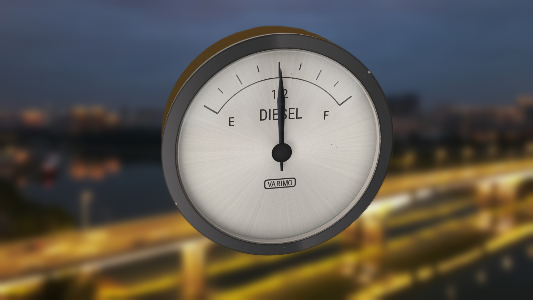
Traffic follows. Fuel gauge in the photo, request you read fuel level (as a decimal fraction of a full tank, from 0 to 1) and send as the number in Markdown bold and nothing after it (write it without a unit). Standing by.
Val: **0.5**
